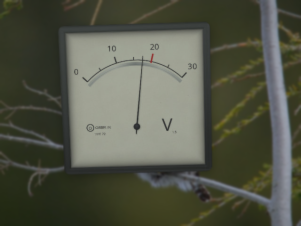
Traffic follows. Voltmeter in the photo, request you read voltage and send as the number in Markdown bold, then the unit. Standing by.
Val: **17.5** V
